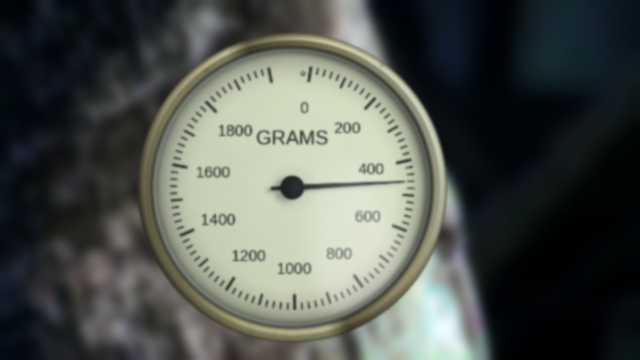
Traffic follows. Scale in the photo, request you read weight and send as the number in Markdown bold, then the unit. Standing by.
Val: **460** g
